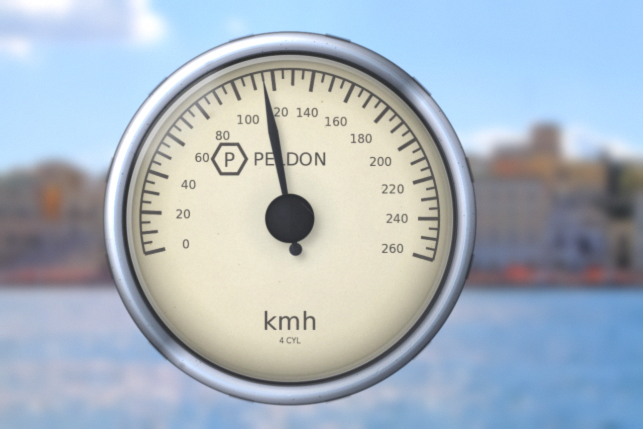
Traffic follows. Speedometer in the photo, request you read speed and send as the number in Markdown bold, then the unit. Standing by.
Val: **115** km/h
